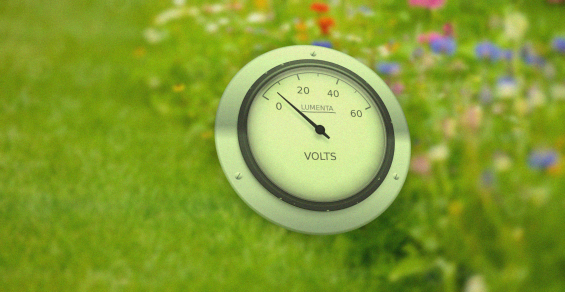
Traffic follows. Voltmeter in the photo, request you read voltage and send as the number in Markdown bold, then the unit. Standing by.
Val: **5** V
